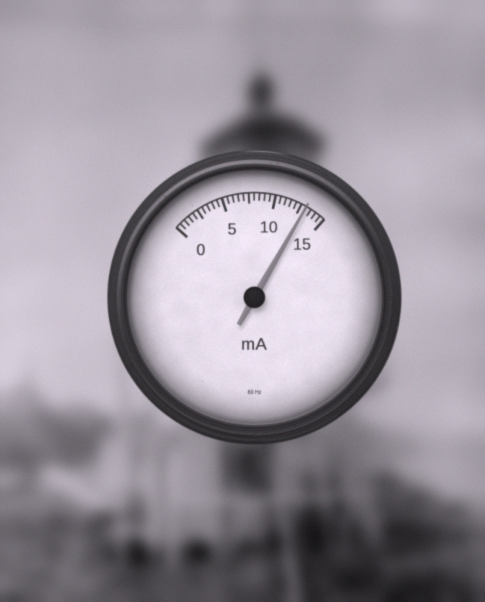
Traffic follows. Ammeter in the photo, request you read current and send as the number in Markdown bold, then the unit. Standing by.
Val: **13** mA
